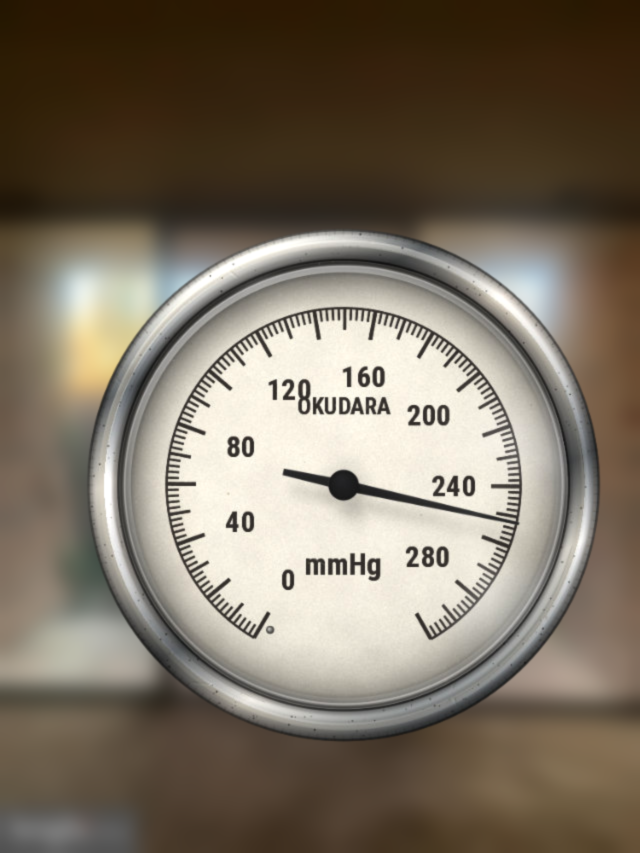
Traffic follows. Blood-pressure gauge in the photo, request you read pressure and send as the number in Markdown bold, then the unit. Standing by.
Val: **252** mmHg
